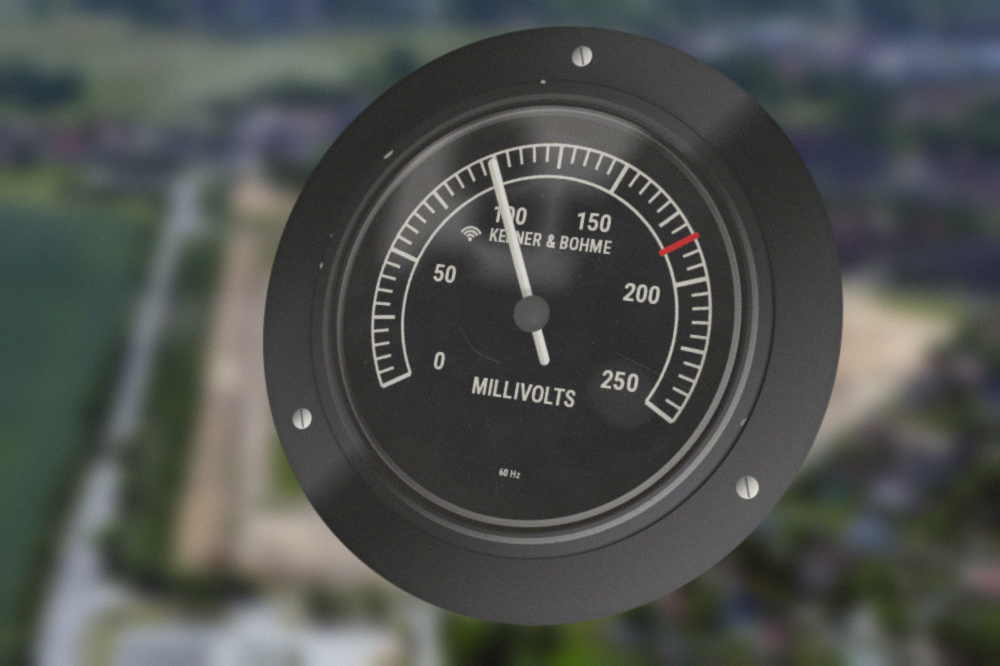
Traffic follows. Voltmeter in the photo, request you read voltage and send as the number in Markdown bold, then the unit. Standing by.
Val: **100** mV
